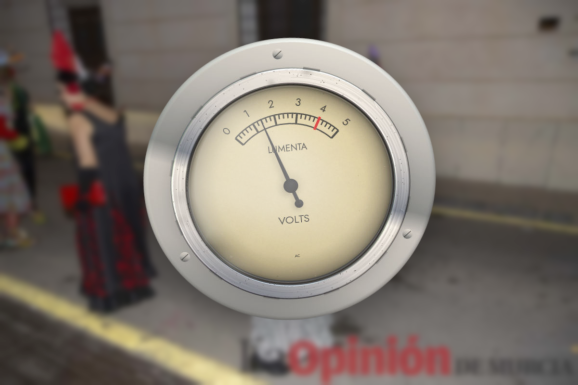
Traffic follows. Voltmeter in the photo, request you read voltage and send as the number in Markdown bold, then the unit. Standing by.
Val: **1.4** V
